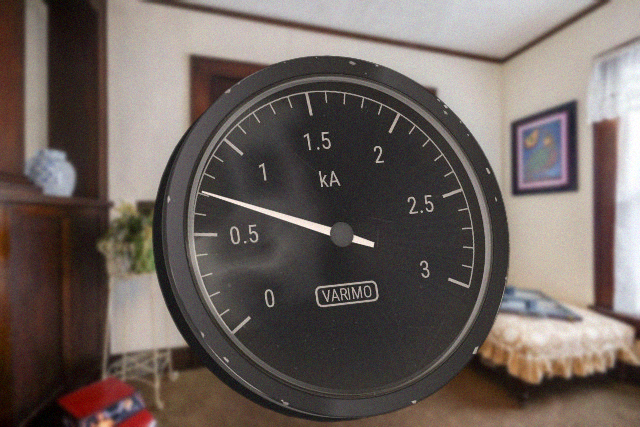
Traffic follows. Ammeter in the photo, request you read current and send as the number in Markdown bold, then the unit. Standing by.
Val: **0.7** kA
